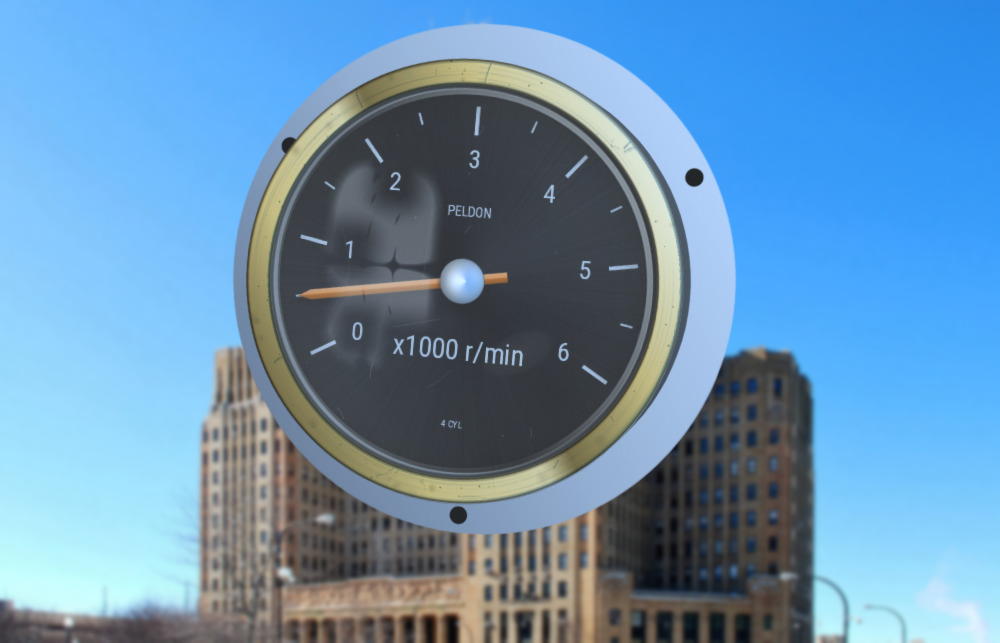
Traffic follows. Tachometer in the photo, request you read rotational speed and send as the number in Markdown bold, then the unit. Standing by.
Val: **500** rpm
